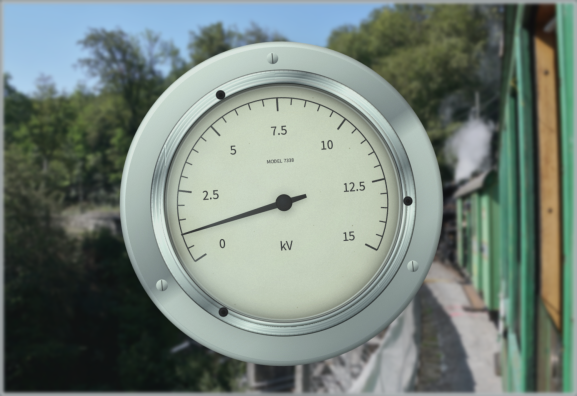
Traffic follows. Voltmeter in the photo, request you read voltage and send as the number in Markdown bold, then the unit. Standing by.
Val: **1** kV
